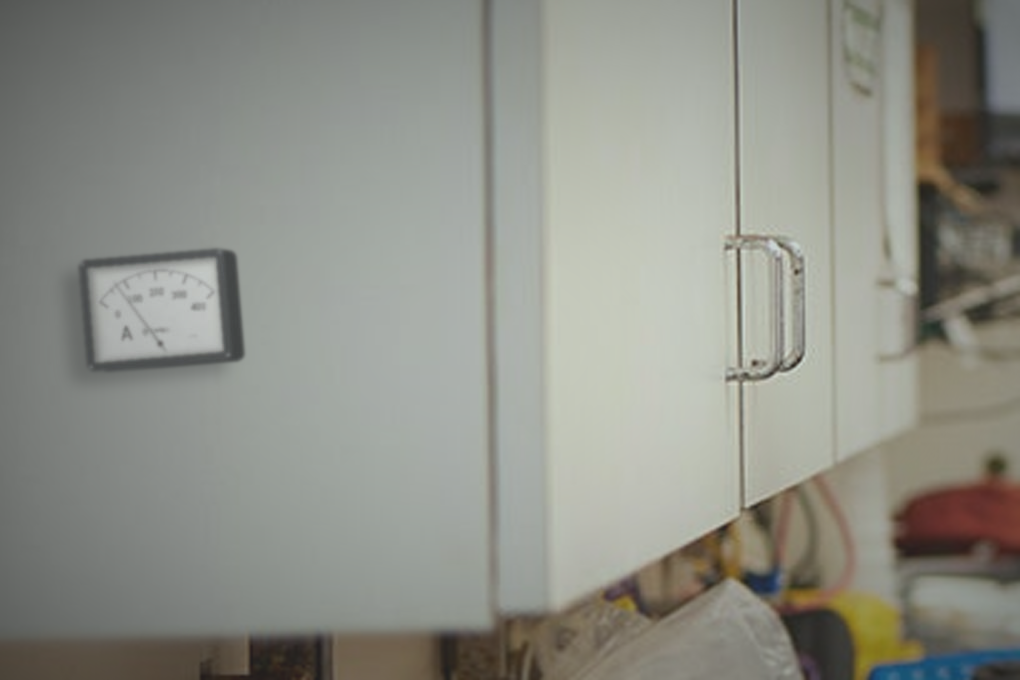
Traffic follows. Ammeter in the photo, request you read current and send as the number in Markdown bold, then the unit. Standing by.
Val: **75** A
